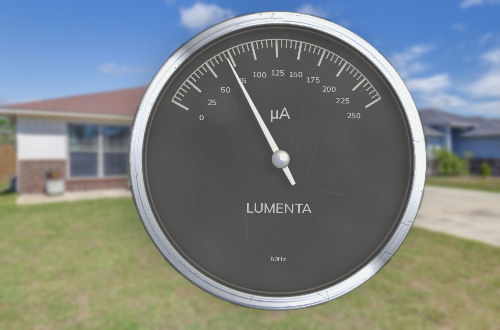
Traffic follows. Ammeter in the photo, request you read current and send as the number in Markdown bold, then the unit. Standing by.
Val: **70** µA
